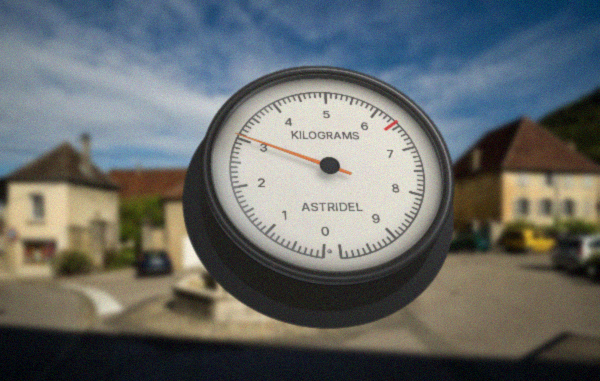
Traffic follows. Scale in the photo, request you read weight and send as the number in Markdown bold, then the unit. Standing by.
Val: **3** kg
